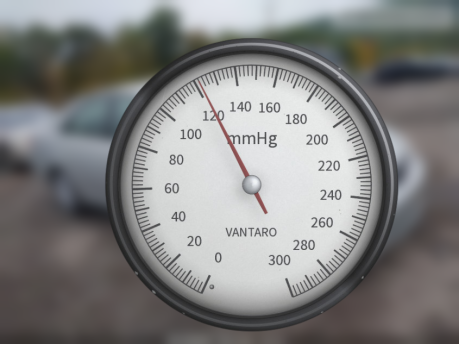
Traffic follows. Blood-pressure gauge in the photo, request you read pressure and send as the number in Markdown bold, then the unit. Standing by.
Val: **122** mmHg
